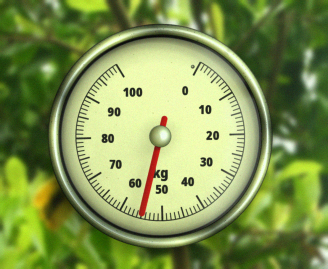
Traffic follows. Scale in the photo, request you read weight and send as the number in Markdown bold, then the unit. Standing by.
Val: **55** kg
